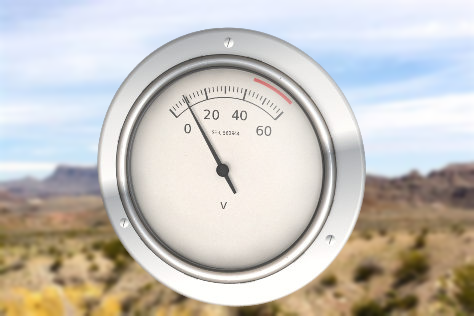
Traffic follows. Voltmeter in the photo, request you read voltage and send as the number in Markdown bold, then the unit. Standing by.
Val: **10** V
